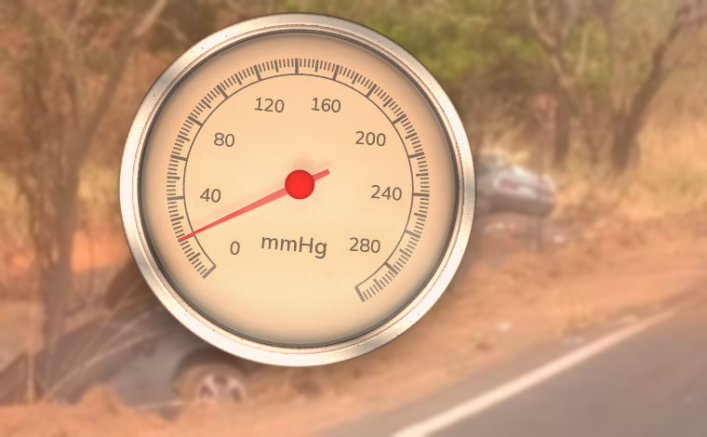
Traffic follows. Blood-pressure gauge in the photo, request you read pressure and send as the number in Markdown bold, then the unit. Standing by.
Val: **20** mmHg
